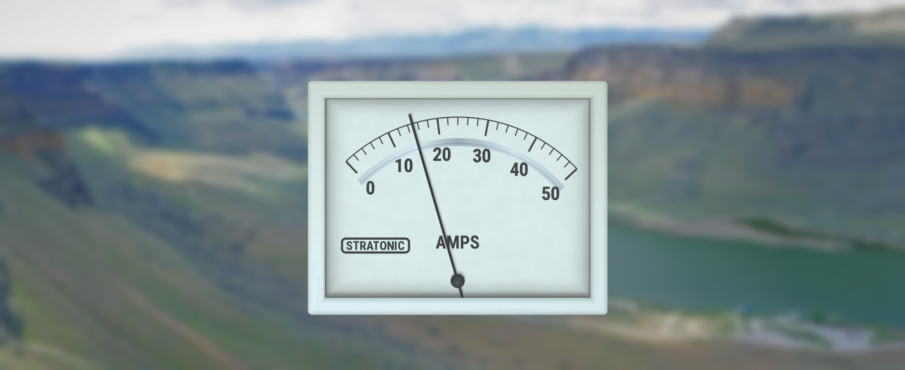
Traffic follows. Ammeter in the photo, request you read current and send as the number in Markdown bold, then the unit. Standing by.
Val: **15** A
